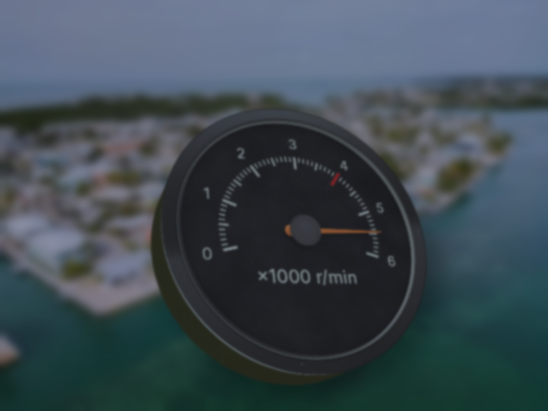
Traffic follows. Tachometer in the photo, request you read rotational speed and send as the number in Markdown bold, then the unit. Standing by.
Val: **5500** rpm
